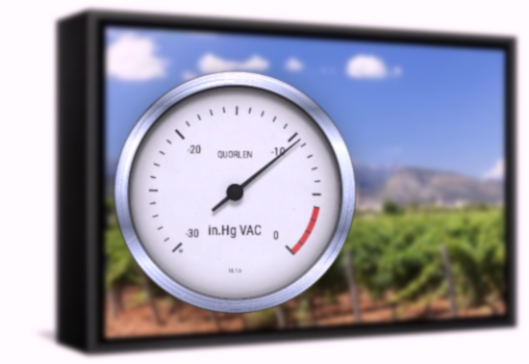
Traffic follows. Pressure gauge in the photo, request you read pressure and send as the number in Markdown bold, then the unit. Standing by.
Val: **-9.5** inHg
